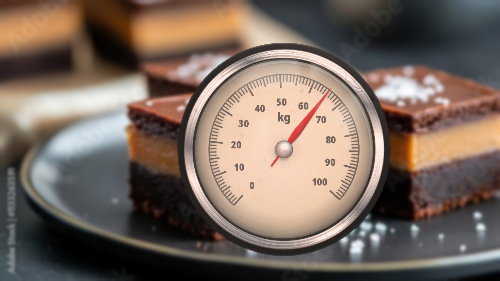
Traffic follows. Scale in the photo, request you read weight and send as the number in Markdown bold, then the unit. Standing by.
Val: **65** kg
